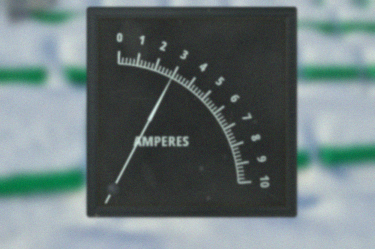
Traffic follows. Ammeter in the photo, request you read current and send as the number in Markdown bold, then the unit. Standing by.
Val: **3** A
